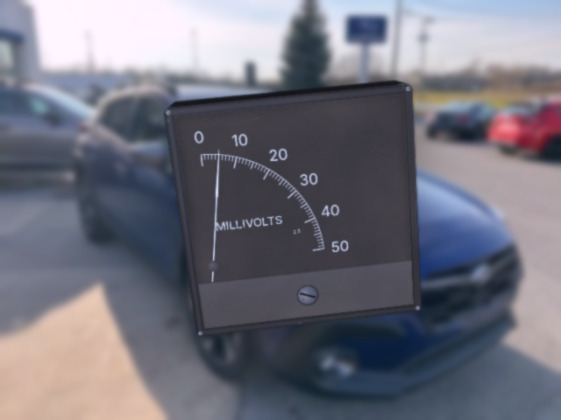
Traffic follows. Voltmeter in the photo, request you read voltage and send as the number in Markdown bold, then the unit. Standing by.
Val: **5** mV
